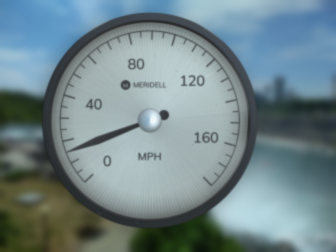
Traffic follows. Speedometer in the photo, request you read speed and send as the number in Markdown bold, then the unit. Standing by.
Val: **15** mph
